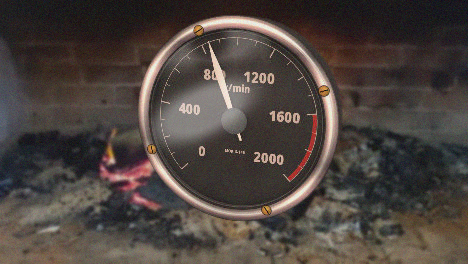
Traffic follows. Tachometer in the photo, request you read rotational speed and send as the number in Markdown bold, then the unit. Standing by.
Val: **850** rpm
